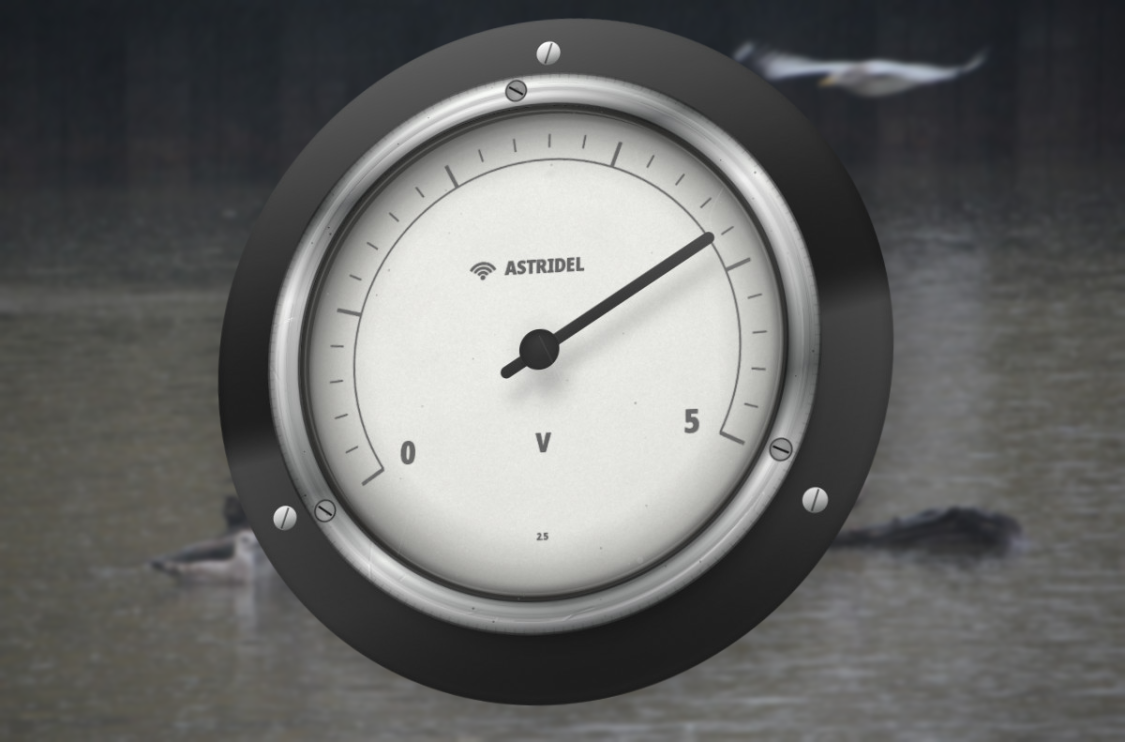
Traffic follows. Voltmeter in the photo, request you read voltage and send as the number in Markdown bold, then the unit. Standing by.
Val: **3.8** V
